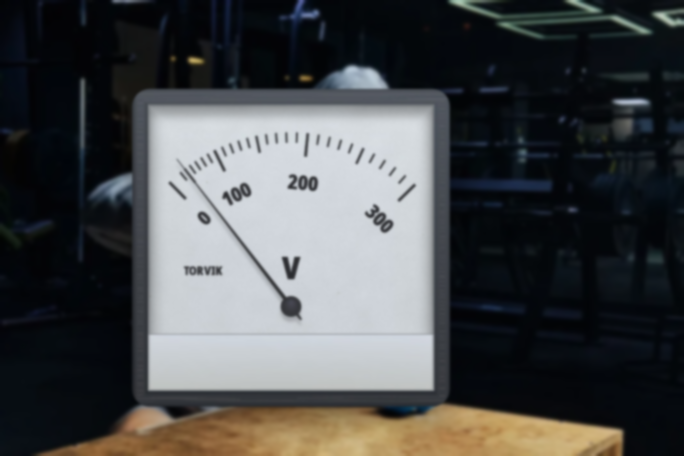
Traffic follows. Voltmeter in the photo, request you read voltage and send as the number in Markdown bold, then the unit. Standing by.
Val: **50** V
